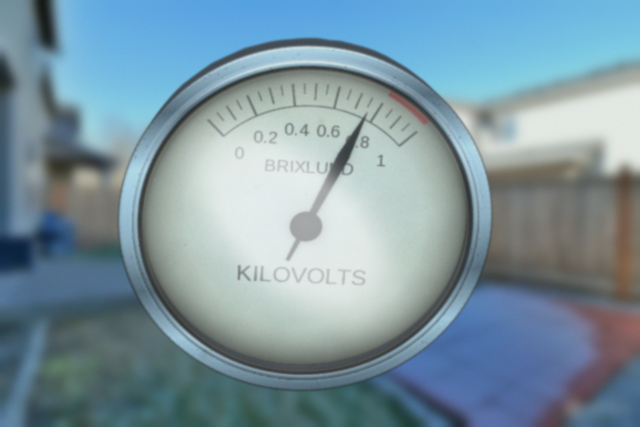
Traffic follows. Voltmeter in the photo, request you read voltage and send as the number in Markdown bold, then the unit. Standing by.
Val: **0.75** kV
